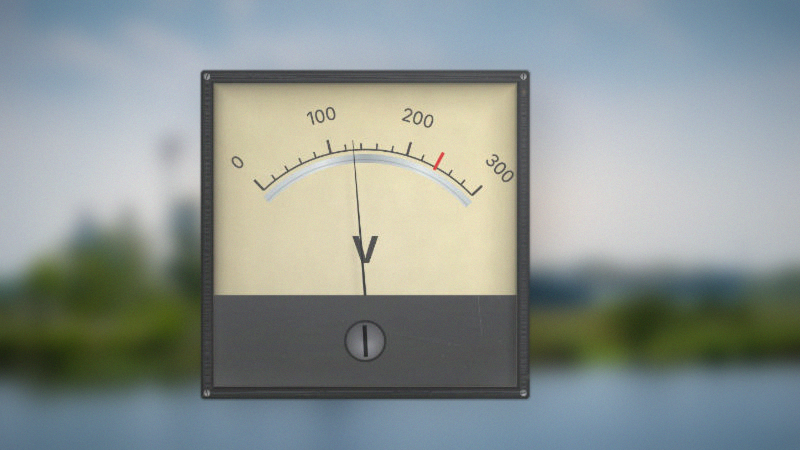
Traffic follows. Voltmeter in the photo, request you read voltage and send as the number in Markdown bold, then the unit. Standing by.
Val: **130** V
